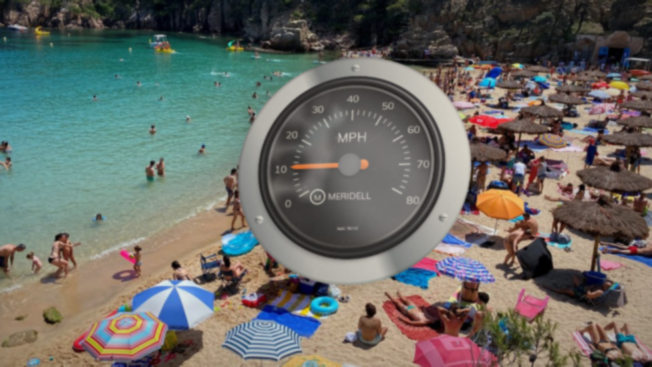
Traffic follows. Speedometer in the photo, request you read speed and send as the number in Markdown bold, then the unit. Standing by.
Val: **10** mph
